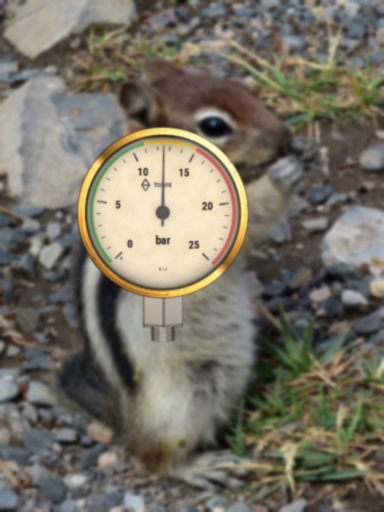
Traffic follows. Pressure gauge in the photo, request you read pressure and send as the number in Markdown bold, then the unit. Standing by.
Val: **12.5** bar
